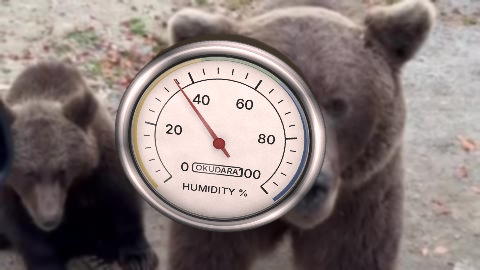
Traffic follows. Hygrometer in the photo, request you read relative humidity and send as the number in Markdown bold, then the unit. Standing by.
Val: **36** %
